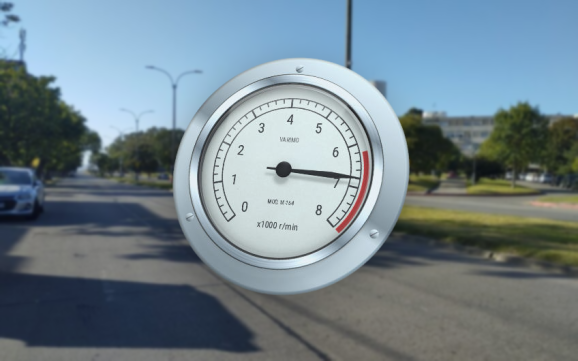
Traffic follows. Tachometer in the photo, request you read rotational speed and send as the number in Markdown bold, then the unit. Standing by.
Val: **6800** rpm
